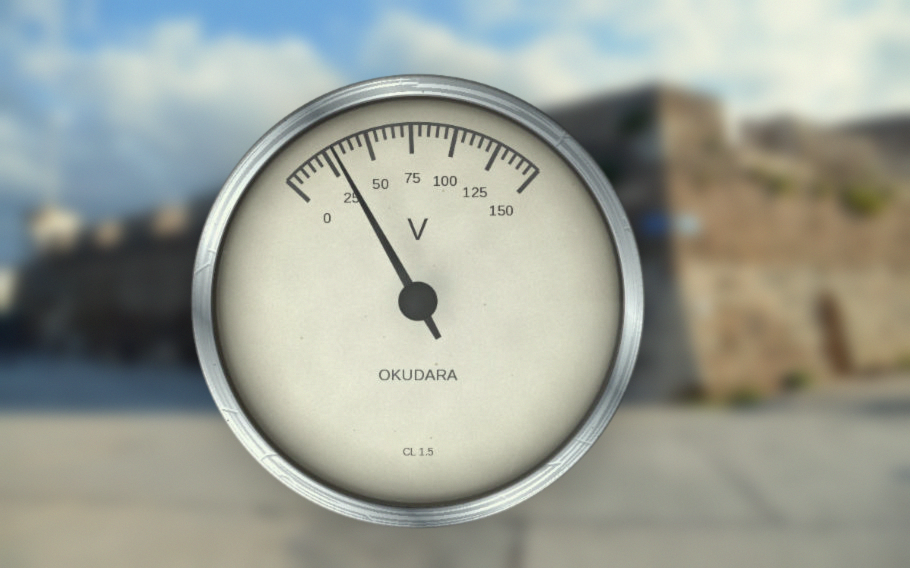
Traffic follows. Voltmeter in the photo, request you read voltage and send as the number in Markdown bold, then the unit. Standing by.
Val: **30** V
